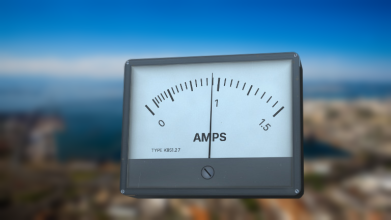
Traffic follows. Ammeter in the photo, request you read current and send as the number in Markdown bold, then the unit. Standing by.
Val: **0.95** A
